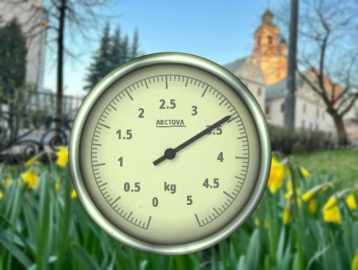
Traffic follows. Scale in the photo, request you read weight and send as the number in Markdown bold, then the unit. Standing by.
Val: **3.45** kg
